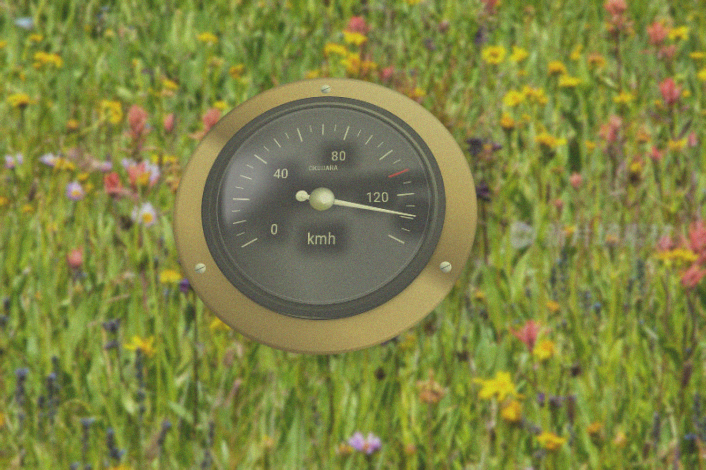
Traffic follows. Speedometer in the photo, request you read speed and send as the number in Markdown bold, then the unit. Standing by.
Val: **130** km/h
